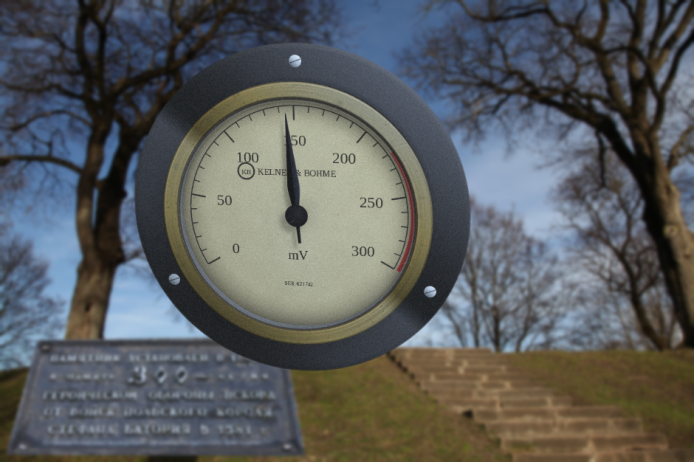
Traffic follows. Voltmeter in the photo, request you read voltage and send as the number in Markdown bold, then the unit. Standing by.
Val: **145** mV
